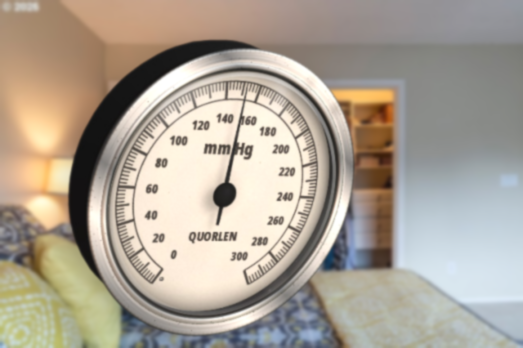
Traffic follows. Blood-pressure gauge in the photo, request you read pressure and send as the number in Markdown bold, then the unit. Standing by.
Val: **150** mmHg
